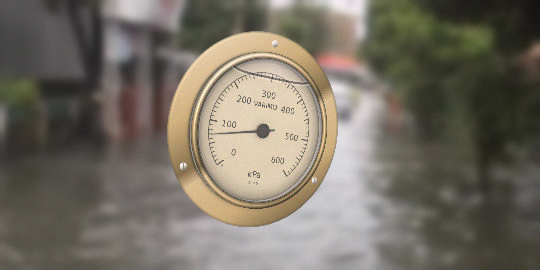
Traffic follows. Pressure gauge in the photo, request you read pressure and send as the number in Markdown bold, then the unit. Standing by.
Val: **70** kPa
